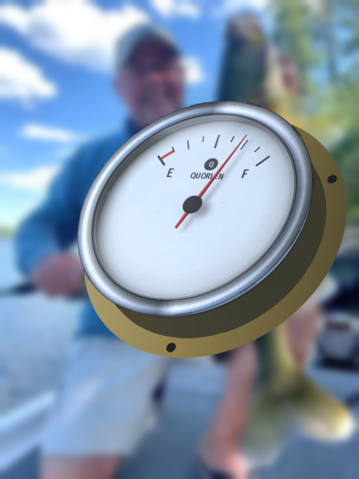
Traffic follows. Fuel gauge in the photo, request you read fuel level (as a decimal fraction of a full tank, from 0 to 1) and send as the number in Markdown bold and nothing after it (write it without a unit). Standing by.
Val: **0.75**
